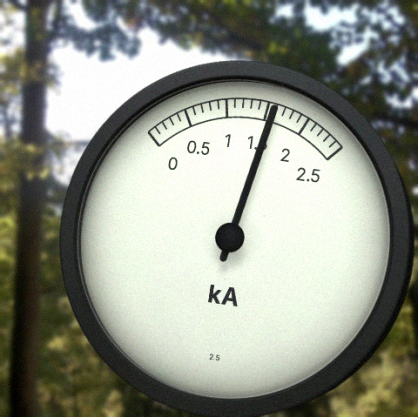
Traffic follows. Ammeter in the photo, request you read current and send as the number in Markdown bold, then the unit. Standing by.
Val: **1.6** kA
